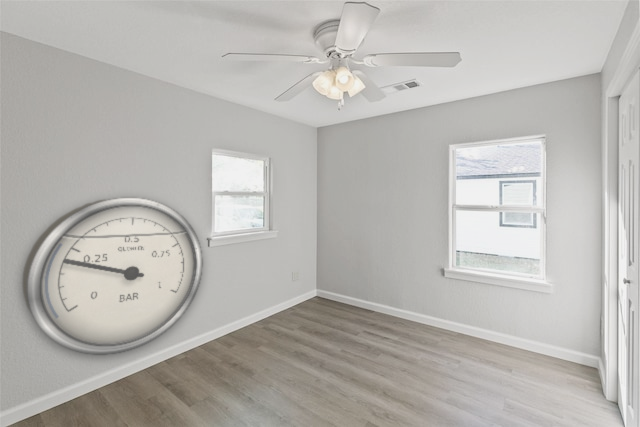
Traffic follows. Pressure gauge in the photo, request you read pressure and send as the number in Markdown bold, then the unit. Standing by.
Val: **0.2** bar
